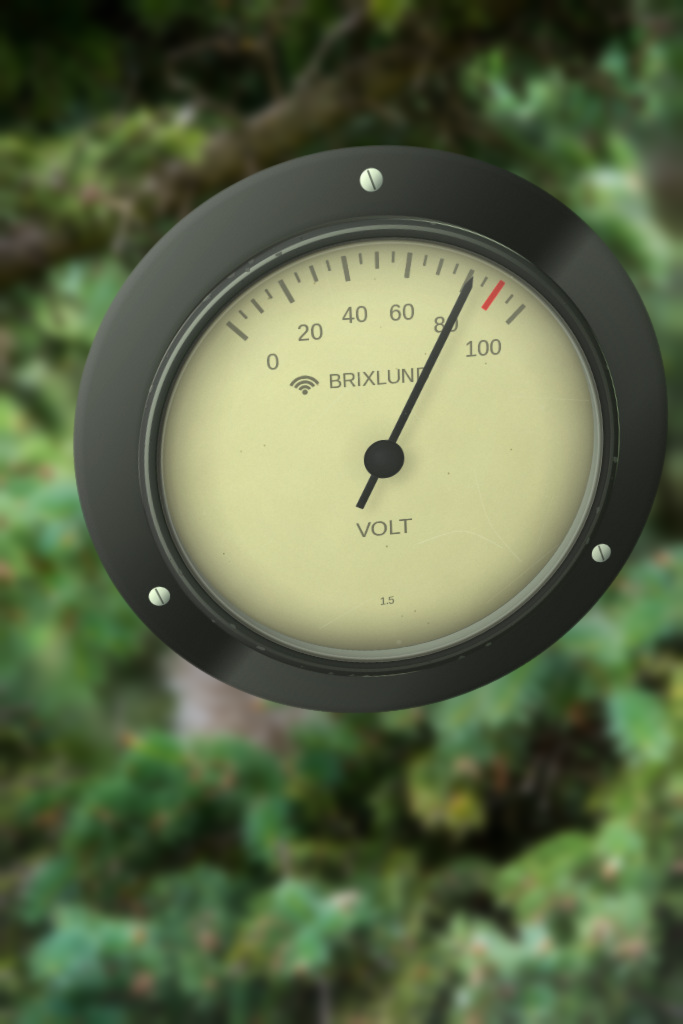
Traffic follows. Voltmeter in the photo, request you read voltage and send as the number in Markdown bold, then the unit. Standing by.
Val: **80** V
